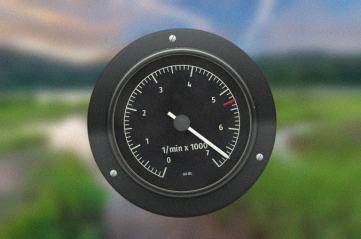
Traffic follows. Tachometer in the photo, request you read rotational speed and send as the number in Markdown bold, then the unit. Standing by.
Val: **6700** rpm
